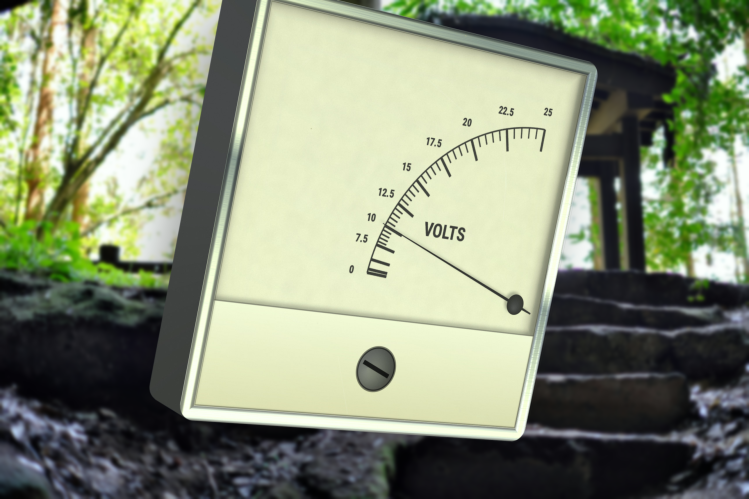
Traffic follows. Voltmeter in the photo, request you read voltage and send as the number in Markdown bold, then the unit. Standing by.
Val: **10** V
